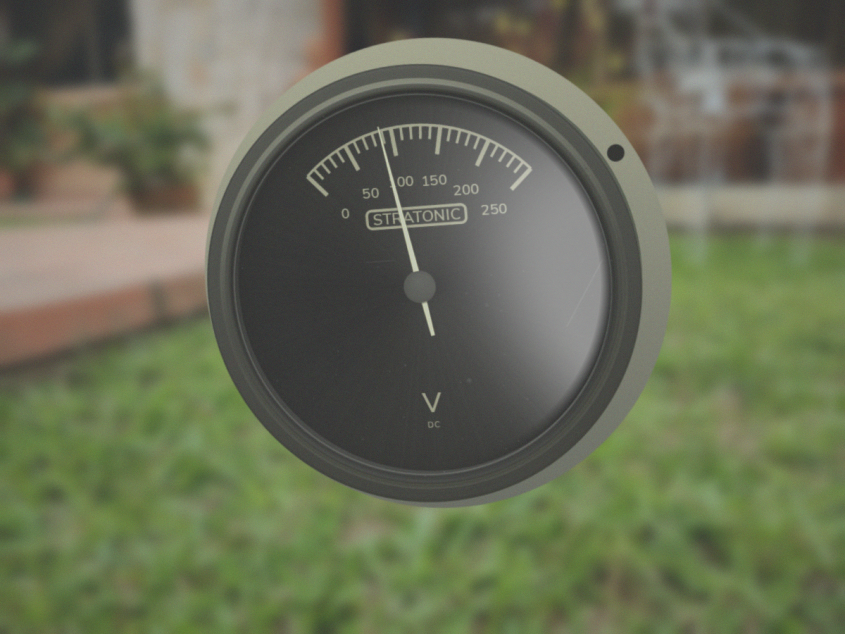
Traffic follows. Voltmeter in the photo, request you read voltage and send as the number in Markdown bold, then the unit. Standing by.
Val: **90** V
